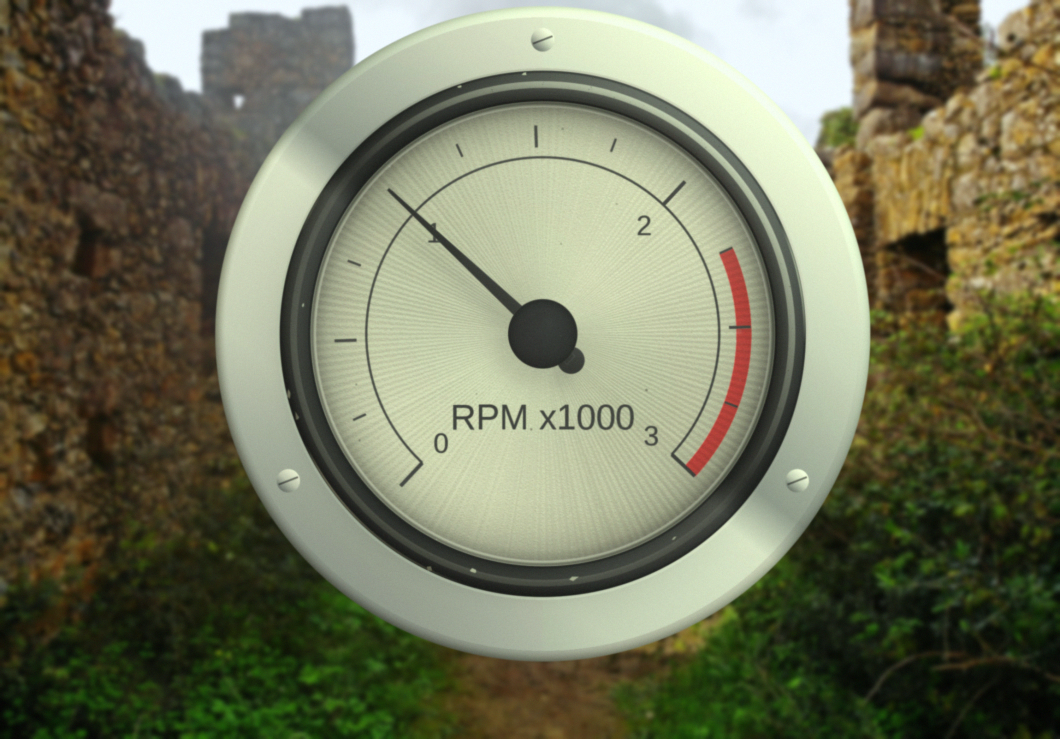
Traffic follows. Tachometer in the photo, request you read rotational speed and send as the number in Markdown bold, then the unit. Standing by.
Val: **1000** rpm
